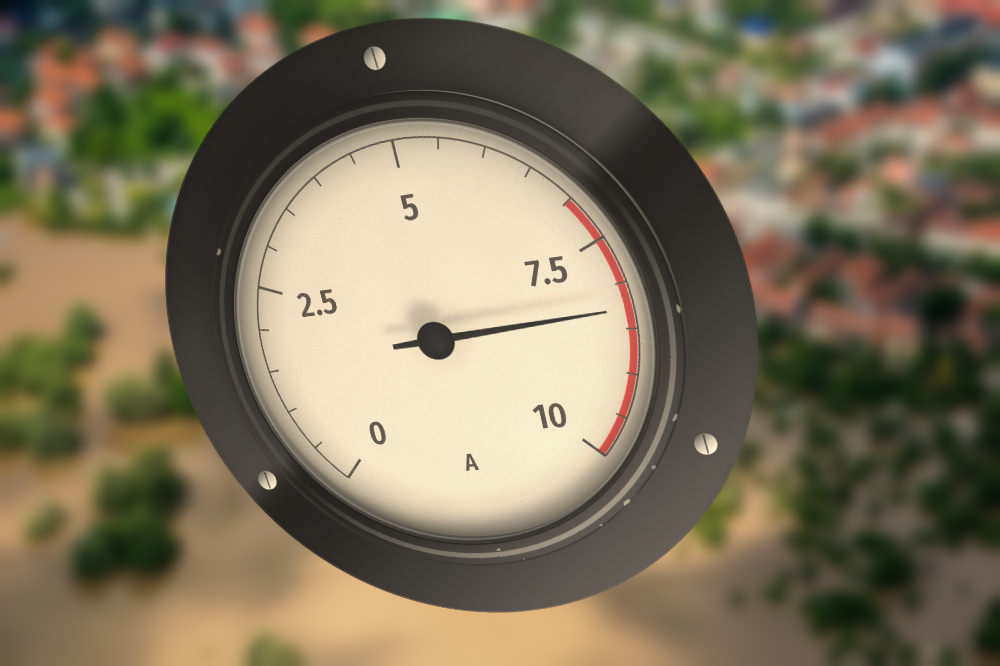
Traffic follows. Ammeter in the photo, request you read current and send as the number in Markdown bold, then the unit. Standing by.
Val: **8.25** A
